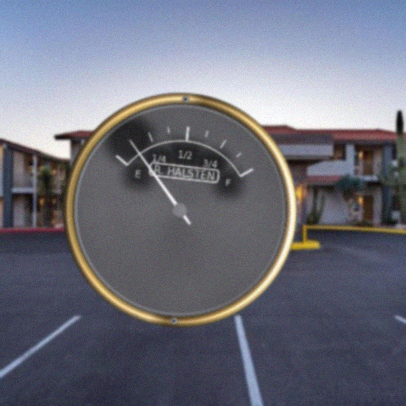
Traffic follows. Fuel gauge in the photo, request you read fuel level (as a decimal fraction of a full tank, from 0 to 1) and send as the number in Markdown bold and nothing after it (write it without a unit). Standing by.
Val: **0.125**
